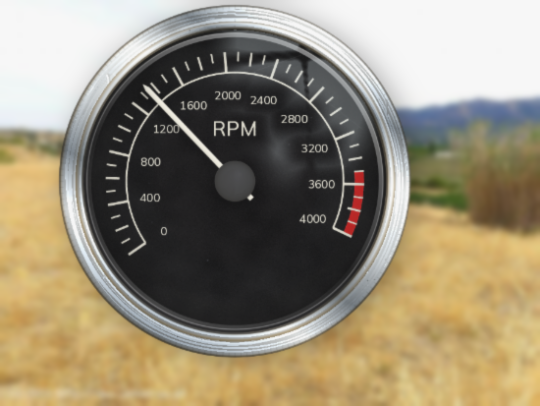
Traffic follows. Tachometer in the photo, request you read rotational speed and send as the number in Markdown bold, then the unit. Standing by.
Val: **1350** rpm
